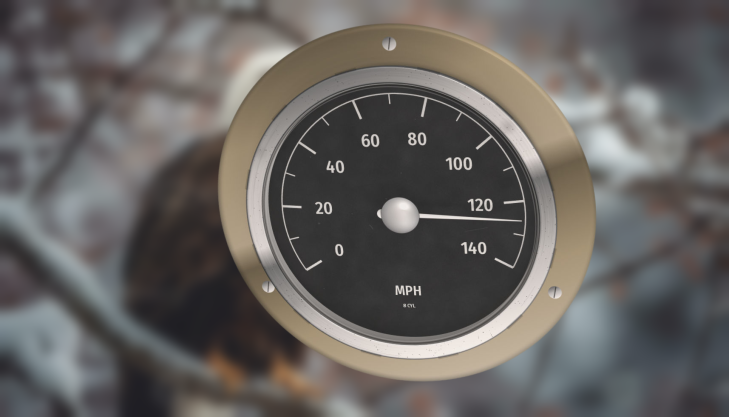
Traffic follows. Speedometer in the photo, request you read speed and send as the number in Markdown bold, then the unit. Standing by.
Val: **125** mph
